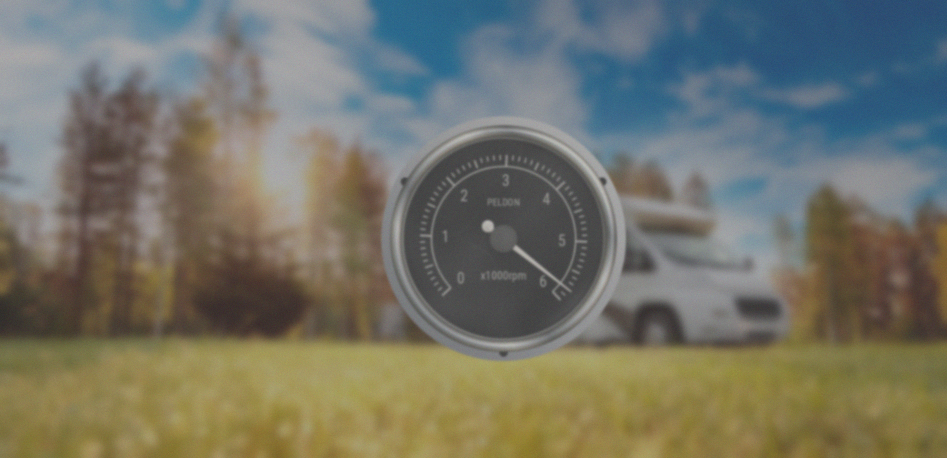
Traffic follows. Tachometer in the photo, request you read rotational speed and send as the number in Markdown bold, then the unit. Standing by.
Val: **5800** rpm
